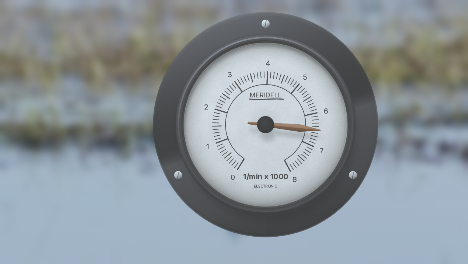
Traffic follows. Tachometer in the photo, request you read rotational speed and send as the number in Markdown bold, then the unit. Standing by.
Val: **6500** rpm
